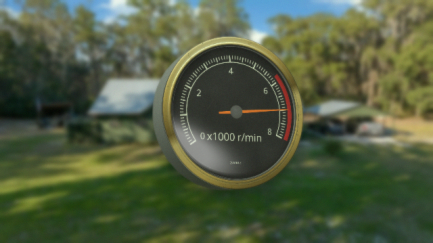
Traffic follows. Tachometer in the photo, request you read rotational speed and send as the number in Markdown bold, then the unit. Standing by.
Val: **7000** rpm
